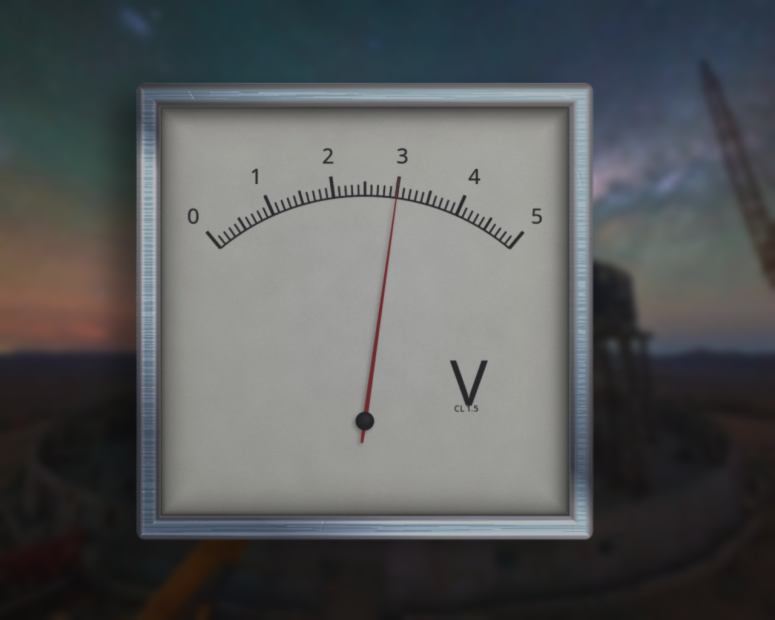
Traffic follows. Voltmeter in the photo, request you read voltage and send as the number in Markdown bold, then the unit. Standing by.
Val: **3** V
